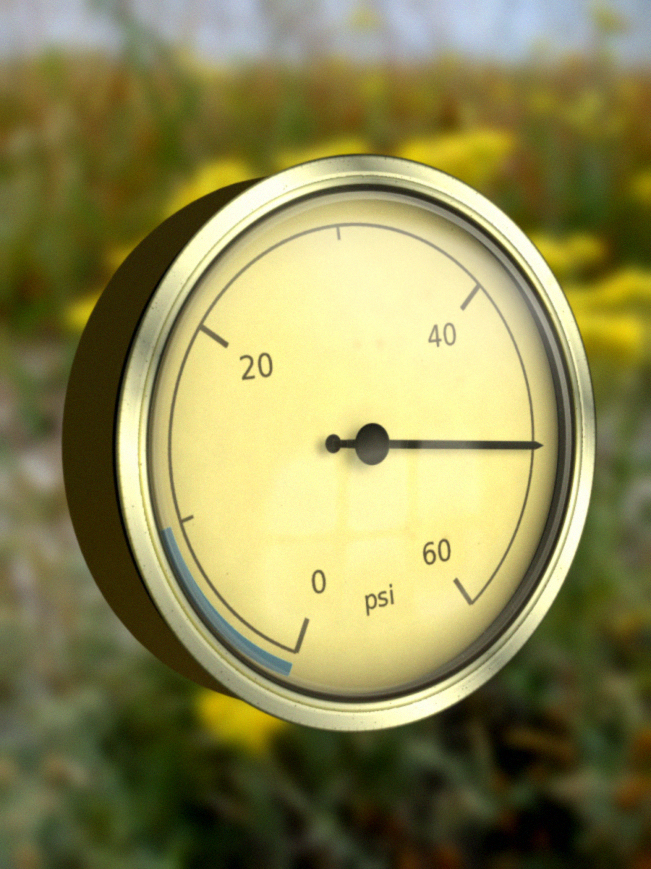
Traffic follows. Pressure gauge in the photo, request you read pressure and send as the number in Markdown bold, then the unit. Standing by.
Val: **50** psi
